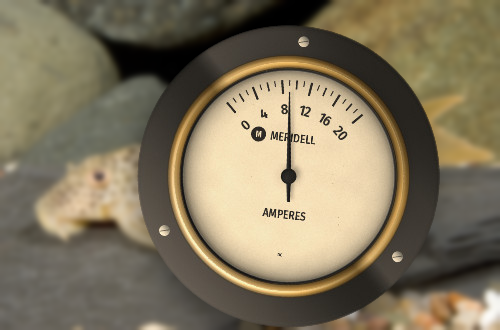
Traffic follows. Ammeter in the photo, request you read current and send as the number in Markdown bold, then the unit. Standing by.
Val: **9** A
